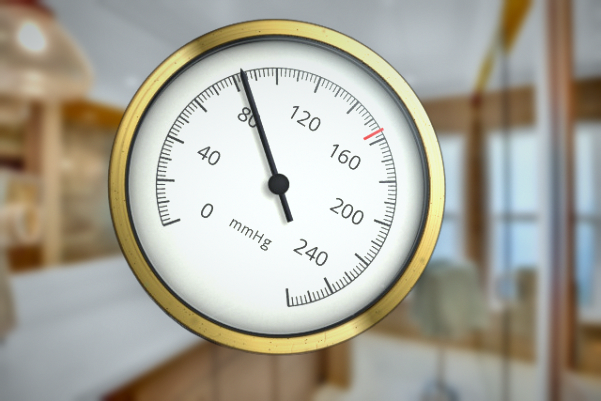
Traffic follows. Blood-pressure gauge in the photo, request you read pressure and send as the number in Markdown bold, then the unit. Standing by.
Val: **84** mmHg
